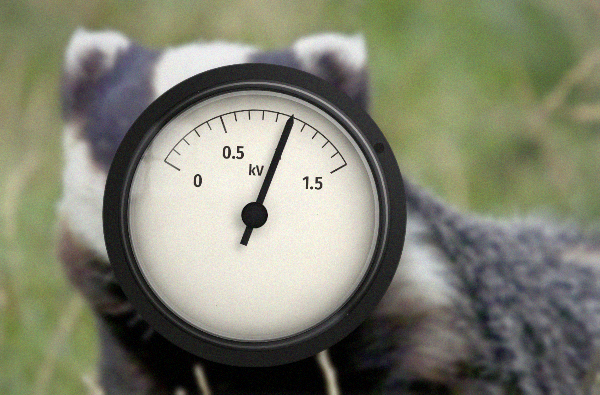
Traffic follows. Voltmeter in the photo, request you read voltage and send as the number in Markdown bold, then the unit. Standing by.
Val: **1** kV
